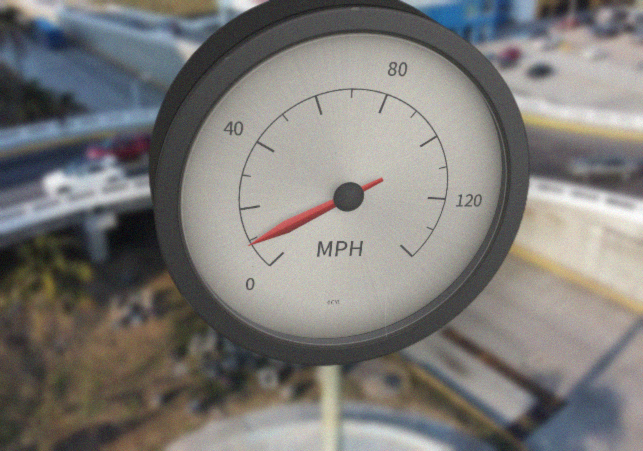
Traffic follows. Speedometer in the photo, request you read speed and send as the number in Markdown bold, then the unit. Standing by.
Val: **10** mph
